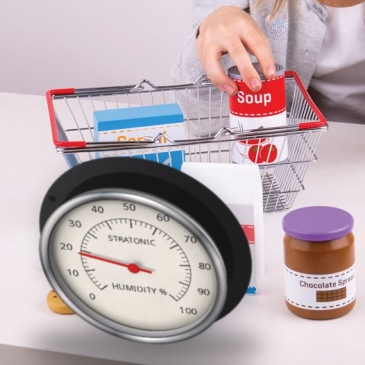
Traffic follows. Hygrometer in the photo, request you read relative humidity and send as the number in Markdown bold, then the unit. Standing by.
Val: **20** %
